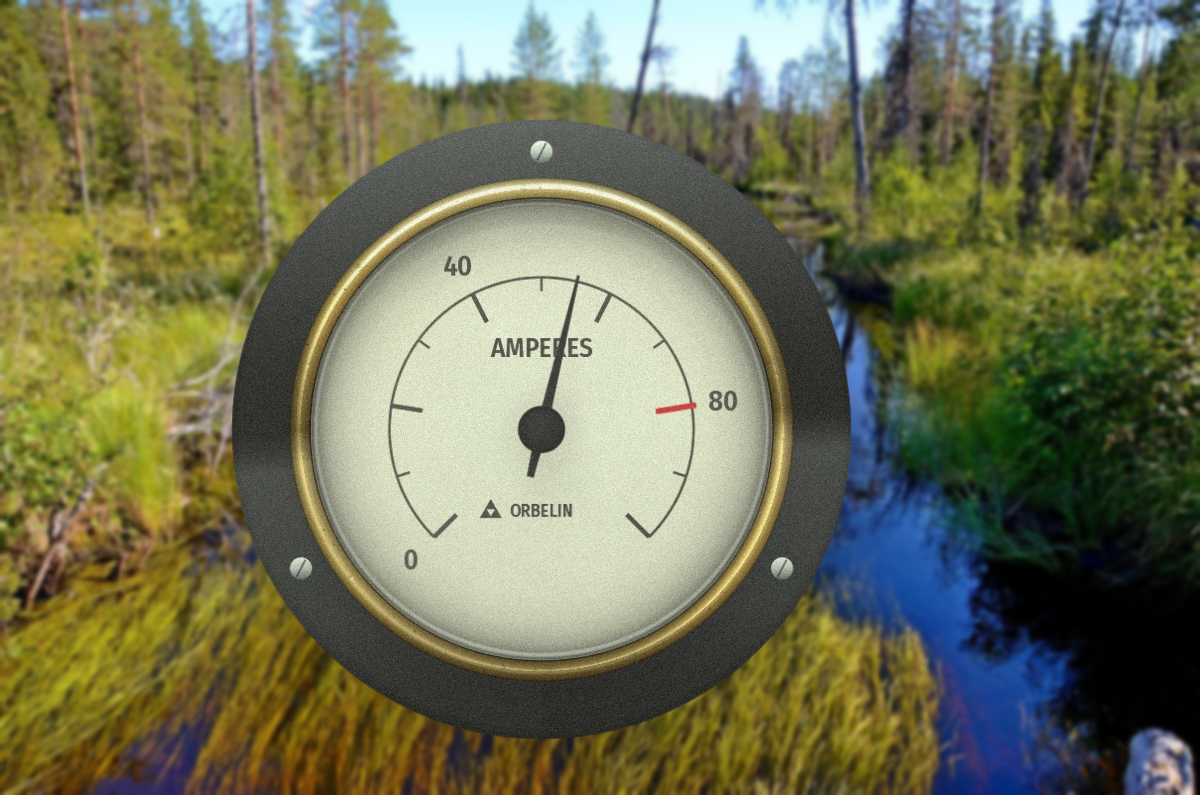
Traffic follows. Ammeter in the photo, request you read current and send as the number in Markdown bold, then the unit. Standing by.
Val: **55** A
